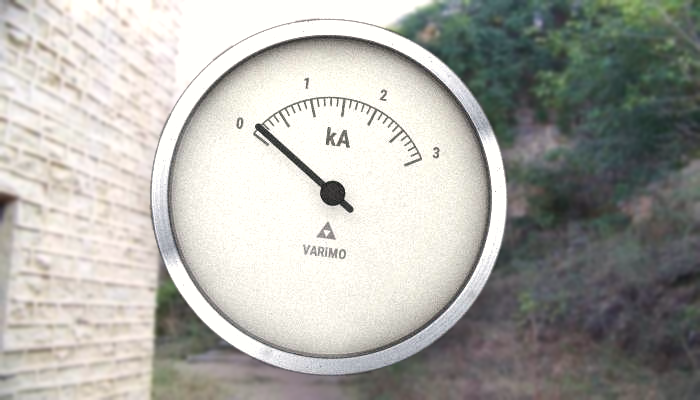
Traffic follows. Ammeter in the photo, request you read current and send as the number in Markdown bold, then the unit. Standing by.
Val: **0.1** kA
